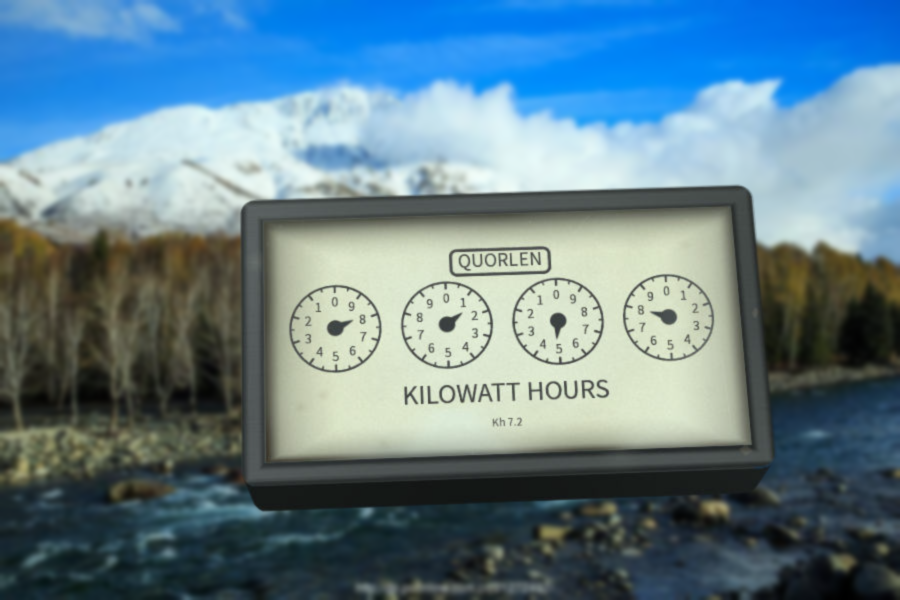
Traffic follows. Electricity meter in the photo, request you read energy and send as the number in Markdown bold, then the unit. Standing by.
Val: **8148** kWh
